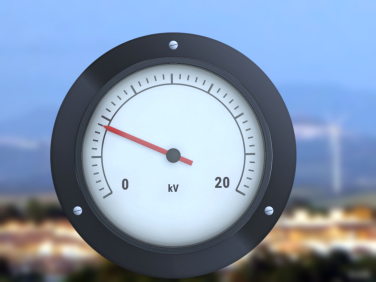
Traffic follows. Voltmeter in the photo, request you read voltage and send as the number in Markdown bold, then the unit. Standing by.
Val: **4.5** kV
